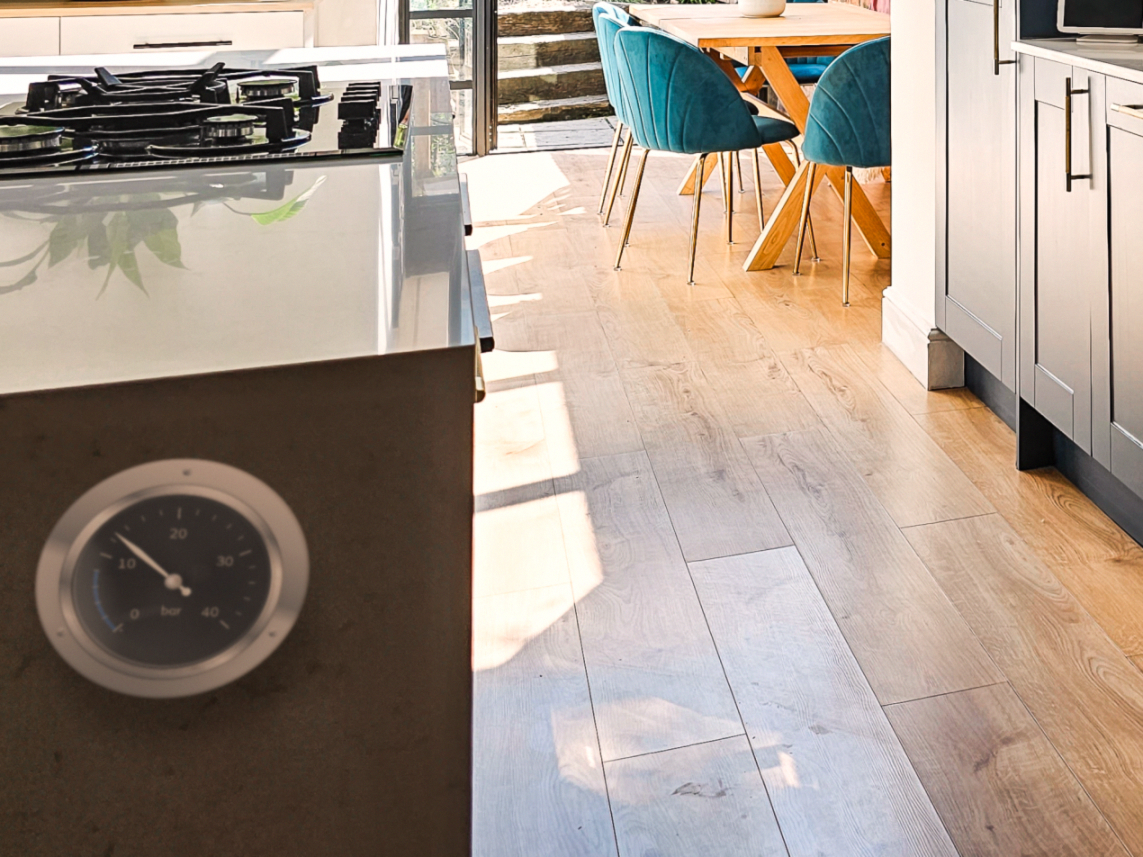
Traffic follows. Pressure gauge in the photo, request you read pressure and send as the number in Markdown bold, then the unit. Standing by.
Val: **13** bar
